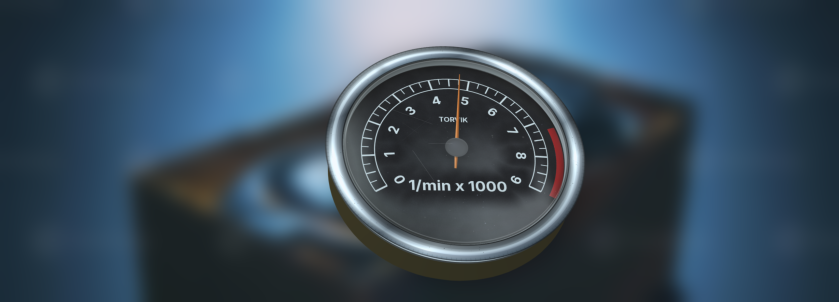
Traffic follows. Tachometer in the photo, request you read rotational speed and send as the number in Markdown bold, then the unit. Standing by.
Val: **4750** rpm
